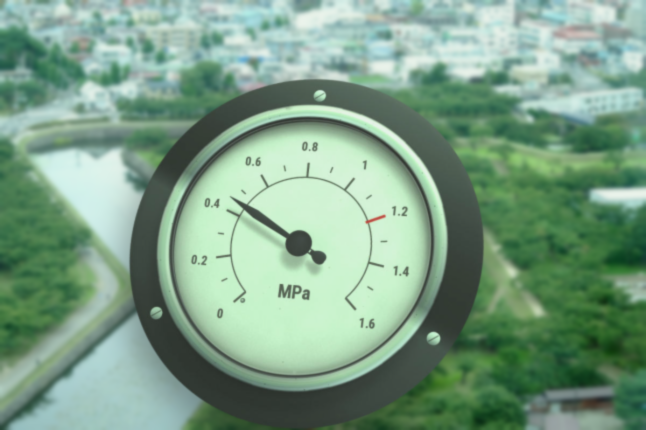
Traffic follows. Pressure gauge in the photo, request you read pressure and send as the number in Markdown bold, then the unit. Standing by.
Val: **0.45** MPa
